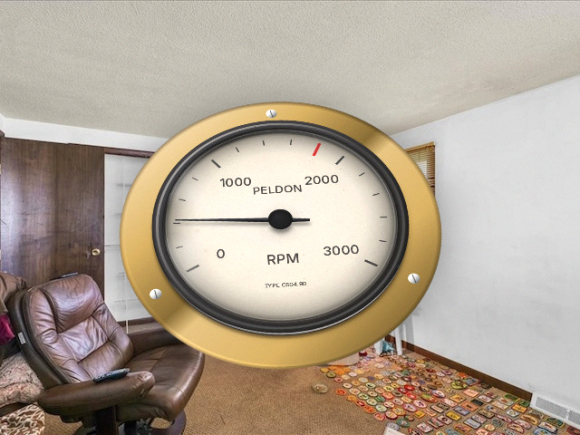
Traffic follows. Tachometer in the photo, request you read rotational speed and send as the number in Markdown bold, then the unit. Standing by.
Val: **400** rpm
